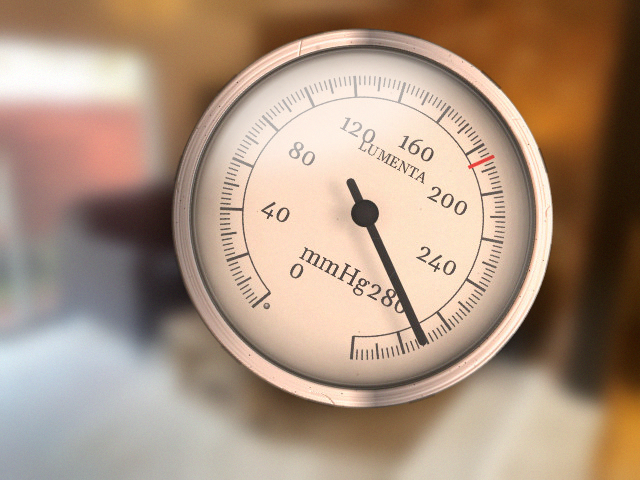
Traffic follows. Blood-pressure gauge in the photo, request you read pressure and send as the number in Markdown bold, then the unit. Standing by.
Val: **272** mmHg
